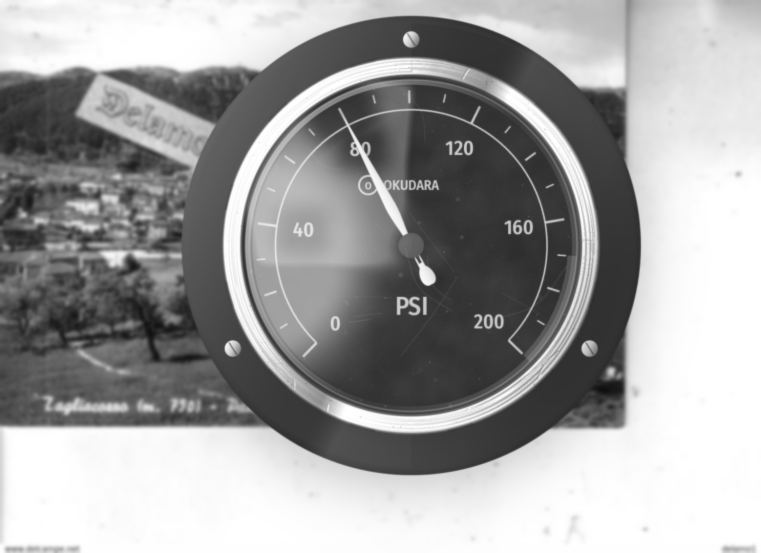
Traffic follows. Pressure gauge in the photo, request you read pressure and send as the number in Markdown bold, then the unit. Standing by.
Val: **80** psi
